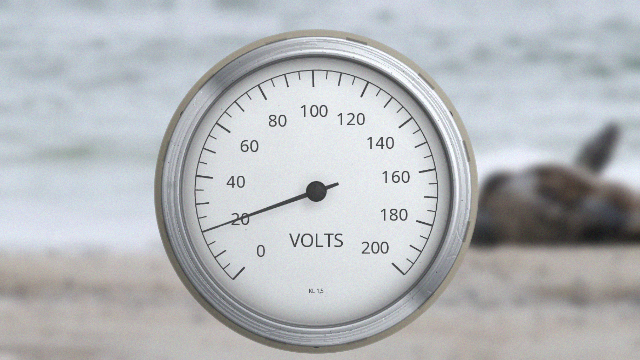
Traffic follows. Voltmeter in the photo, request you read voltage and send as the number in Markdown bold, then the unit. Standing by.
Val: **20** V
